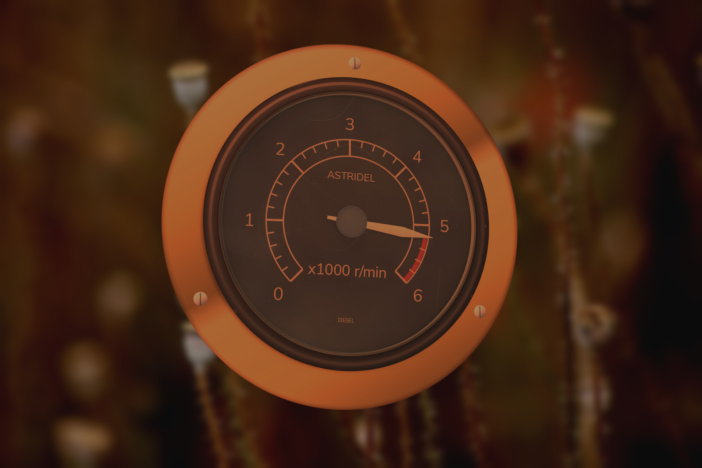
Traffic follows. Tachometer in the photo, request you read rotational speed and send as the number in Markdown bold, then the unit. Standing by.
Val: **5200** rpm
